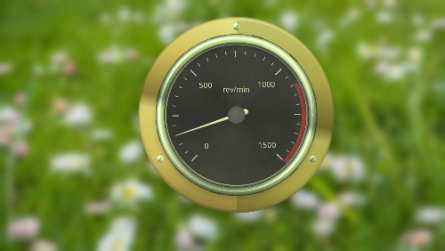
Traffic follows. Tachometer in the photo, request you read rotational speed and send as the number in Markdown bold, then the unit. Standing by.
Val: **150** rpm
